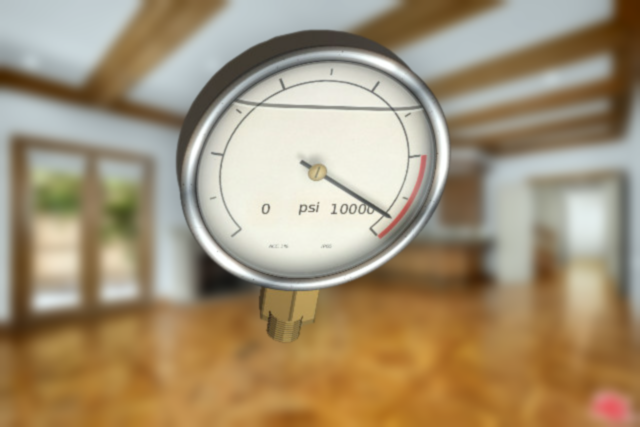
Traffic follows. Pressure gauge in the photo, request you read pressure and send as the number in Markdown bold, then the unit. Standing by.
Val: **9500** psi
